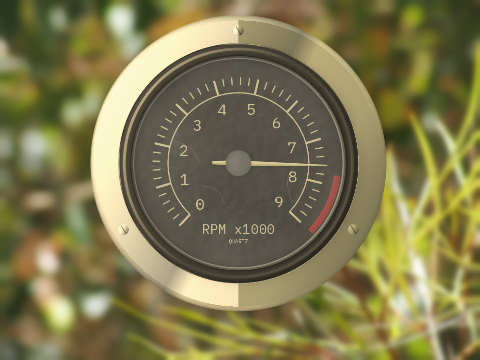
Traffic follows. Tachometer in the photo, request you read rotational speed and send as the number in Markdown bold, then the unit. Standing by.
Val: **7600** rpm
